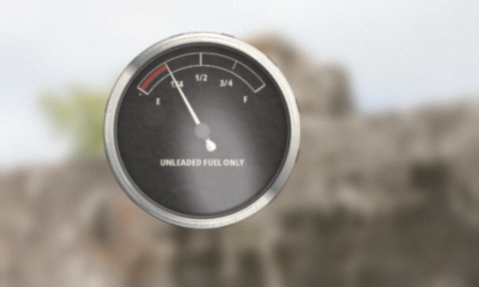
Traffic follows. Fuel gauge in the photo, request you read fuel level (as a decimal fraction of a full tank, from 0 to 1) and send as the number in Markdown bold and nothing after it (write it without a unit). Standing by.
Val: **0.25**
